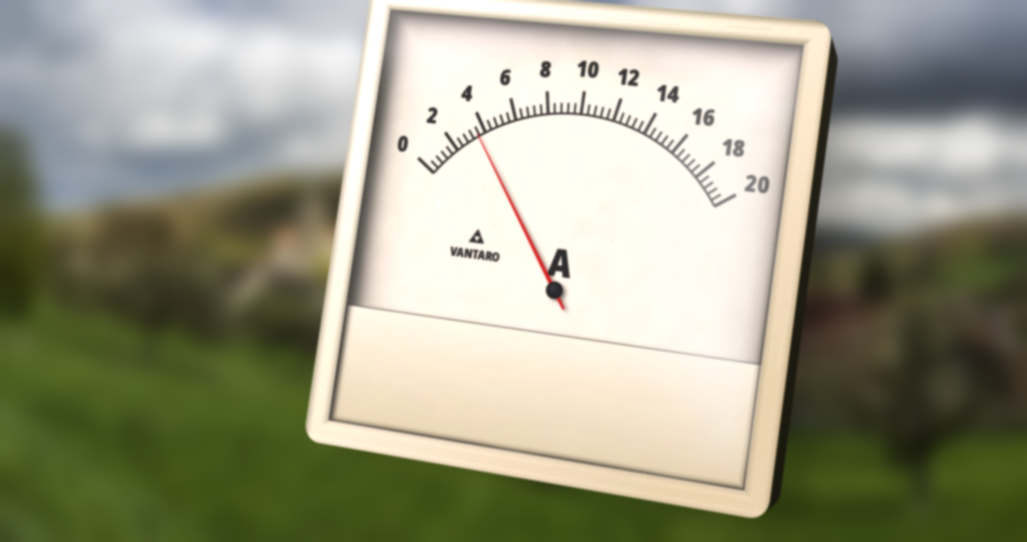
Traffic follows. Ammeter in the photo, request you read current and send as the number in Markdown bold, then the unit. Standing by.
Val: **3.6** A
